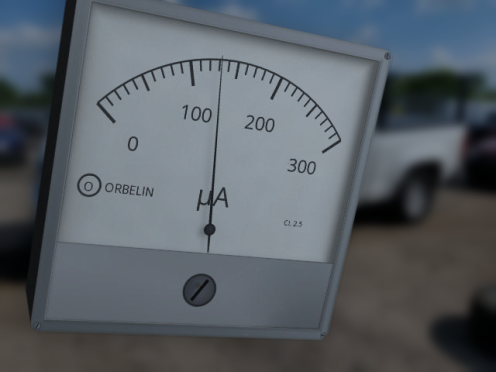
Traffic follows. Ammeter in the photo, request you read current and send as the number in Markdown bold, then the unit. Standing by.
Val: **130** µA
